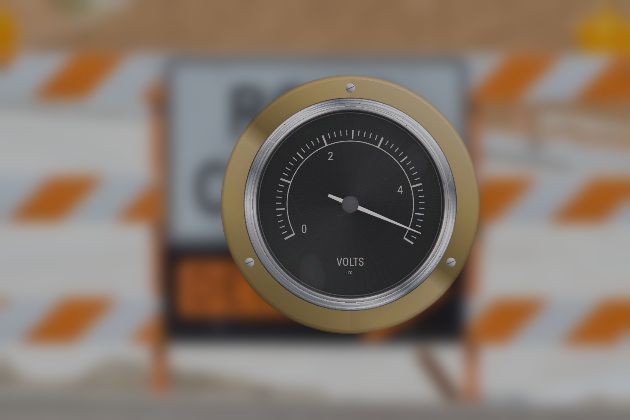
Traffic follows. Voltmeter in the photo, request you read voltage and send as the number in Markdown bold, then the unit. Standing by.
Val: **4.8** V
